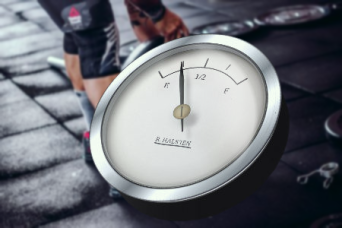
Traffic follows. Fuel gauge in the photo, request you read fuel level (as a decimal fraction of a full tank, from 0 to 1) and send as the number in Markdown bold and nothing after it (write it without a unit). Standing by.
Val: **0.25**
